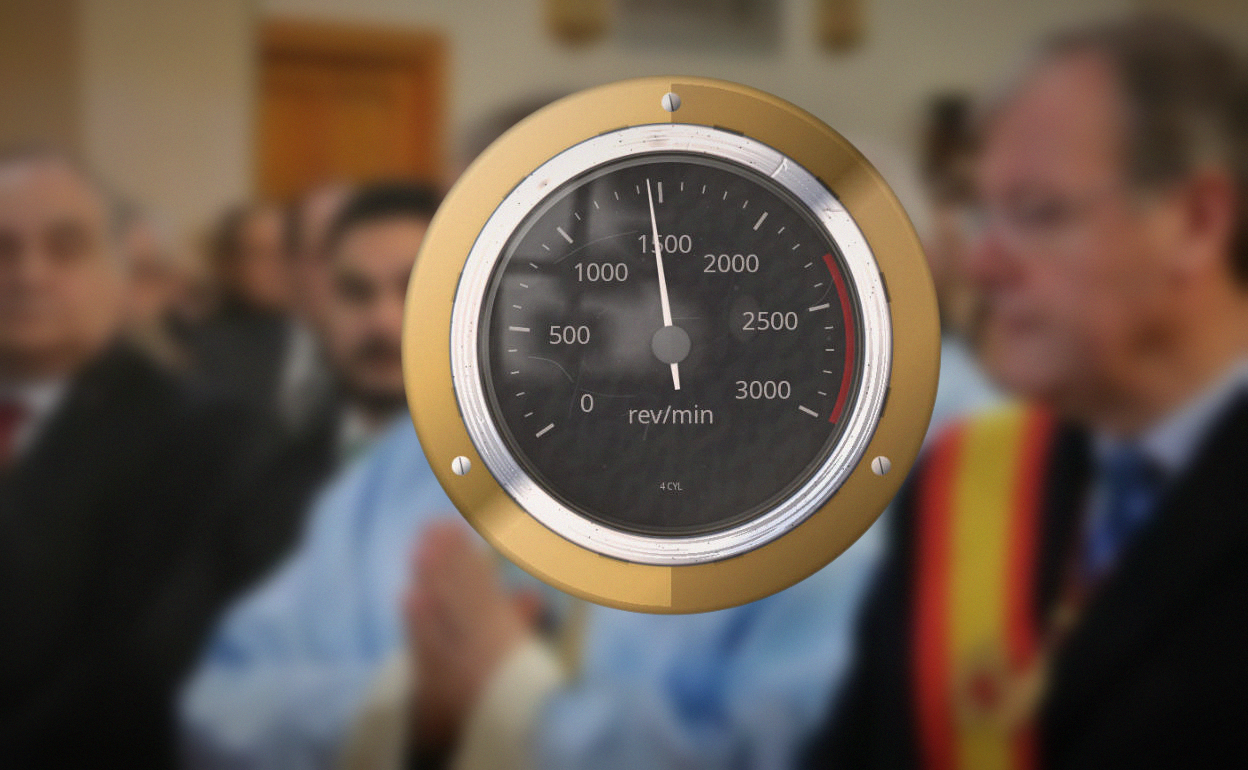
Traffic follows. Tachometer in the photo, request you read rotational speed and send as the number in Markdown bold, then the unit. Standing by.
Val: **1450** rpm
